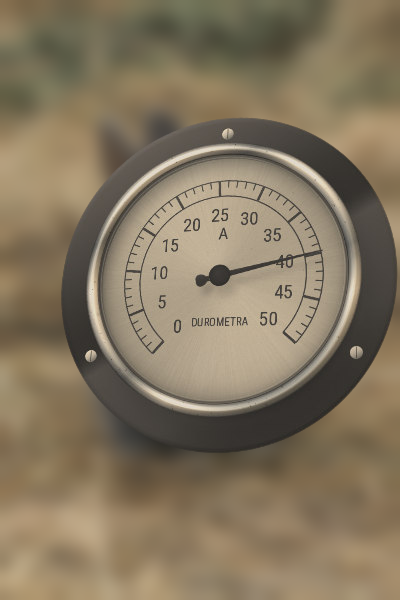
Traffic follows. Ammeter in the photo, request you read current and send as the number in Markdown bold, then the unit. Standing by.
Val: **40** A
